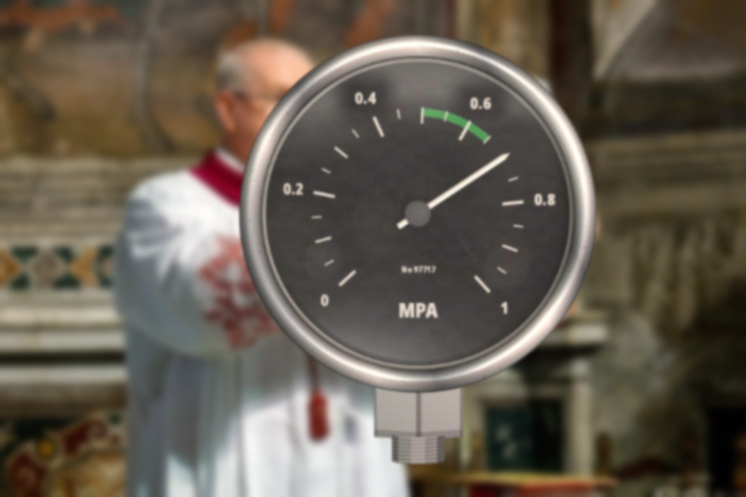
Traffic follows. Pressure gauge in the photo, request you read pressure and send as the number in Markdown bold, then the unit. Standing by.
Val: **0.7** MPa
